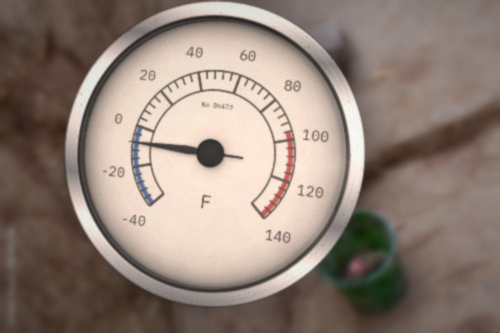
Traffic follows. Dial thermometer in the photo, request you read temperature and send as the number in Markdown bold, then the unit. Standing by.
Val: **-8** °F
